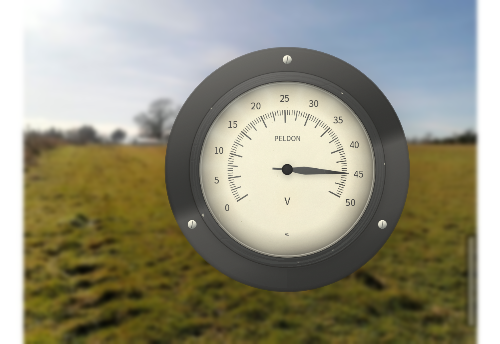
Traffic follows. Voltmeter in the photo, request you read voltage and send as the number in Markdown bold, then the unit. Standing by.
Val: **45** V
